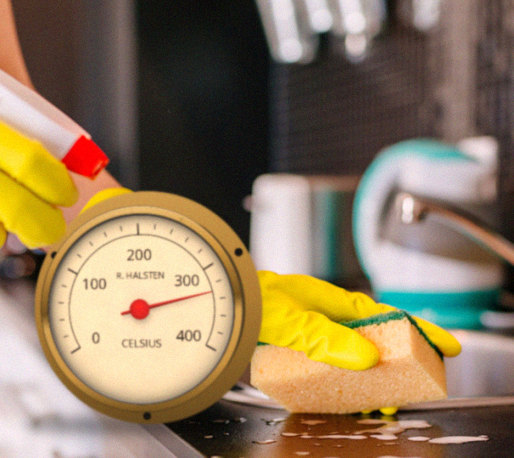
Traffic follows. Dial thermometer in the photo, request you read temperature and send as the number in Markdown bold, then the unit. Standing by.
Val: **330** °C
